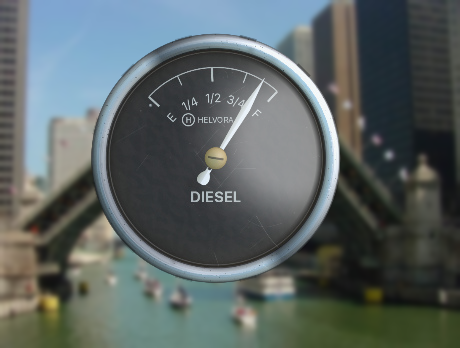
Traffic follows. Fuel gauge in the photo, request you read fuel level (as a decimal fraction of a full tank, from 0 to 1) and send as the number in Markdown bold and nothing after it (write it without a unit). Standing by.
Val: **0.875**
